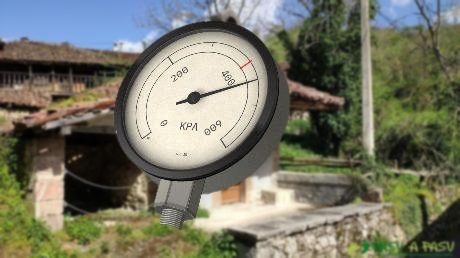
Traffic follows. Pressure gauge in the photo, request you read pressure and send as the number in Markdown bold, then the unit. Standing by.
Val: **450** kPa
